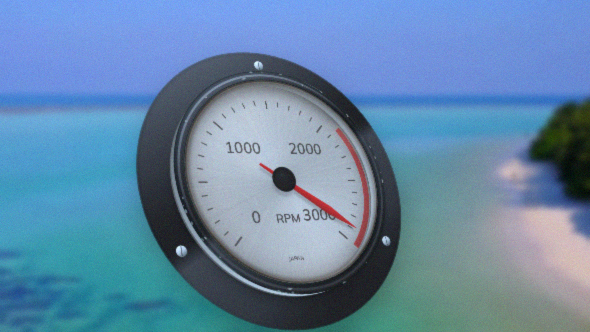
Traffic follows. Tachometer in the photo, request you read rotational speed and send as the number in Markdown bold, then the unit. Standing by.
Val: **2900** rpm
